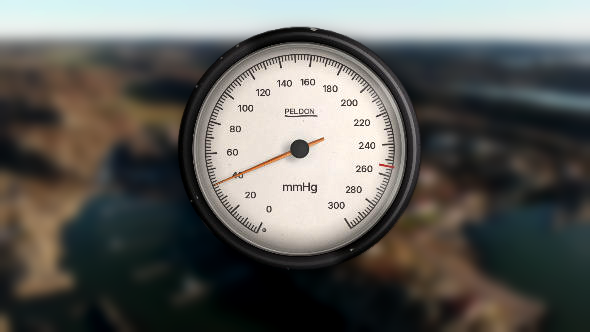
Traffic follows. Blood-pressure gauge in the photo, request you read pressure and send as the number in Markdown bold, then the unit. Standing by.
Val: **40** mmHg
